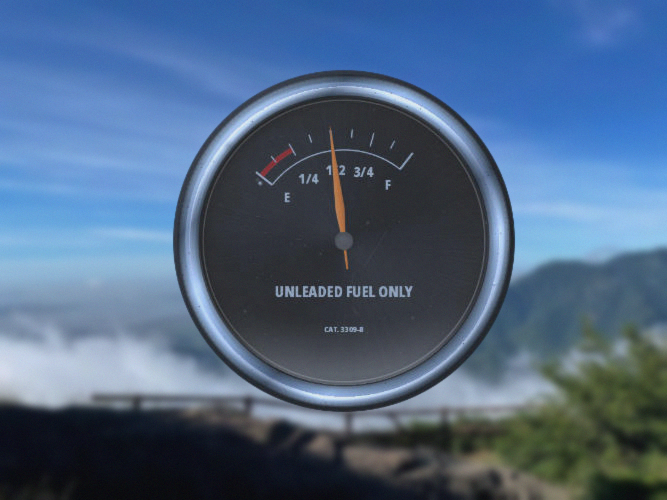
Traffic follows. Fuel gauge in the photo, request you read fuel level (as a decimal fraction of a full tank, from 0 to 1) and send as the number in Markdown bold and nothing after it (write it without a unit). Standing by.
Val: **0.5**
